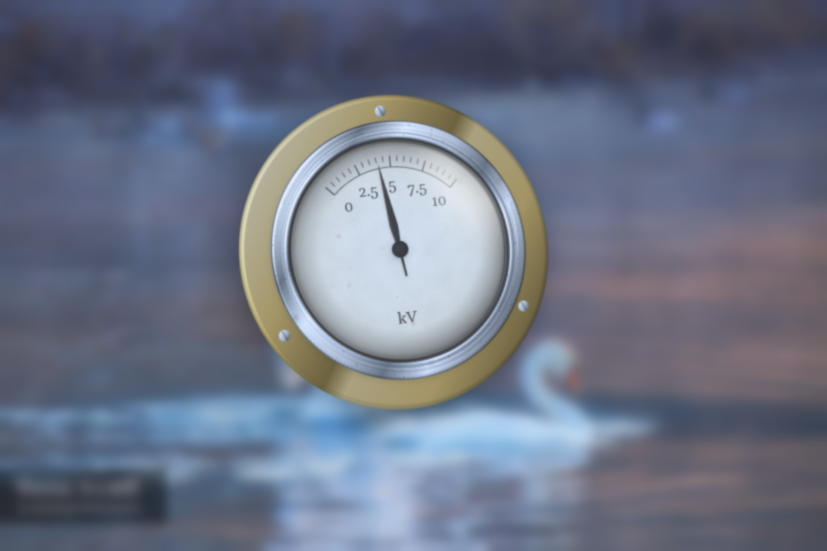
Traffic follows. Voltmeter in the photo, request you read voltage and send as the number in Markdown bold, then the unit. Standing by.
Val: **4** kV
